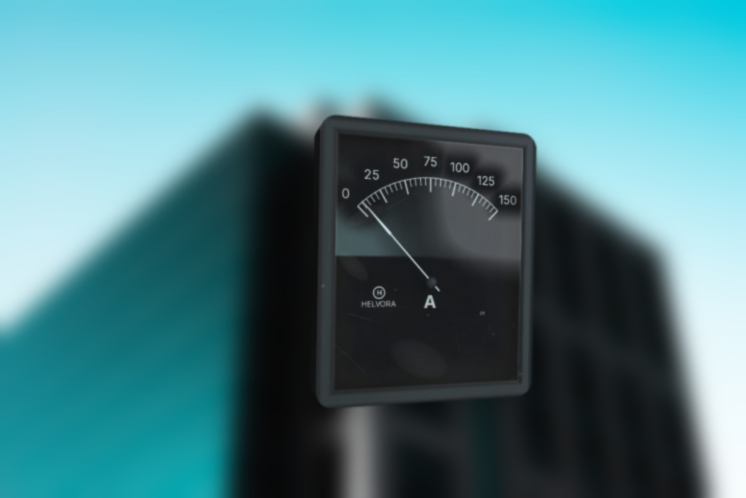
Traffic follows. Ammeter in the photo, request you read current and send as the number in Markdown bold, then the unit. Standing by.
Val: **5** A
